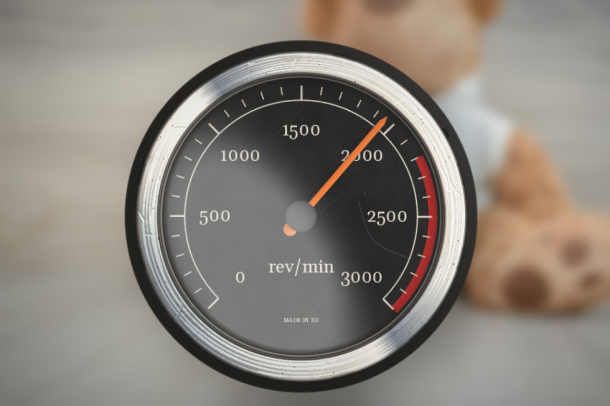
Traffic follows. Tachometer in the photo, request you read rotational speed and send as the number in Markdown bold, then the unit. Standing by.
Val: **1950** rpm
